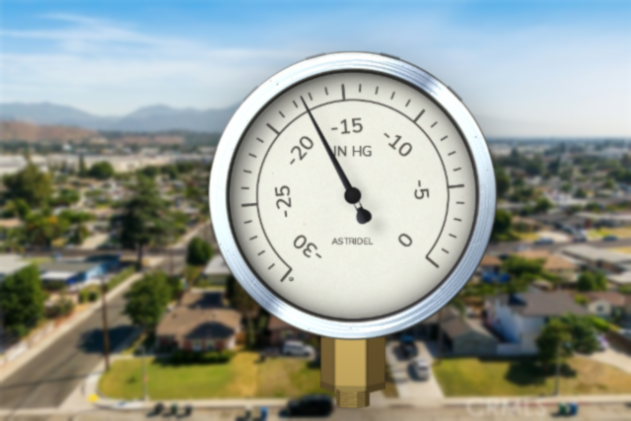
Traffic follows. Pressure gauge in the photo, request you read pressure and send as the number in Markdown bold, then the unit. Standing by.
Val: **-17.5** inHg
